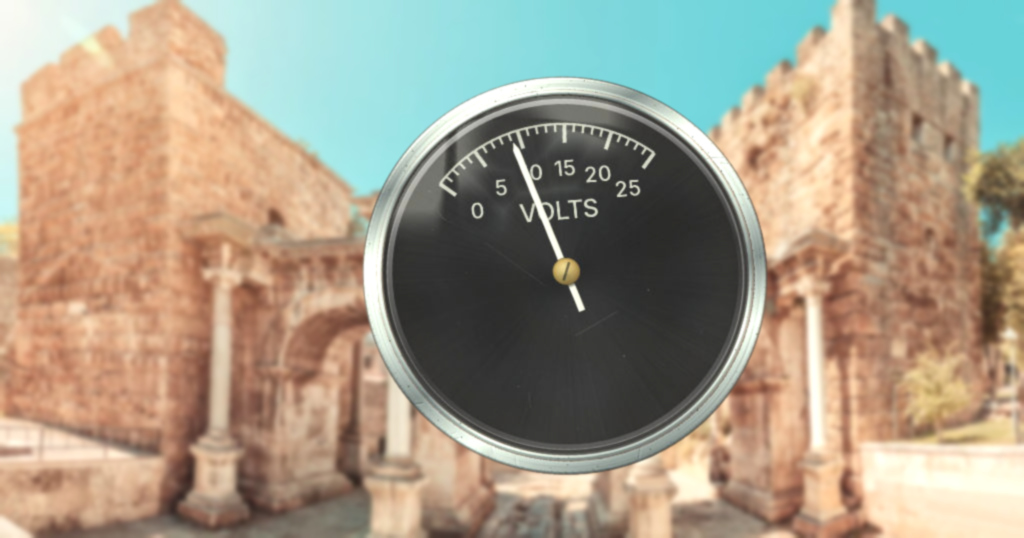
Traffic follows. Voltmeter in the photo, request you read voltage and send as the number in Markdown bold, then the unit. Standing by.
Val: **9** V
